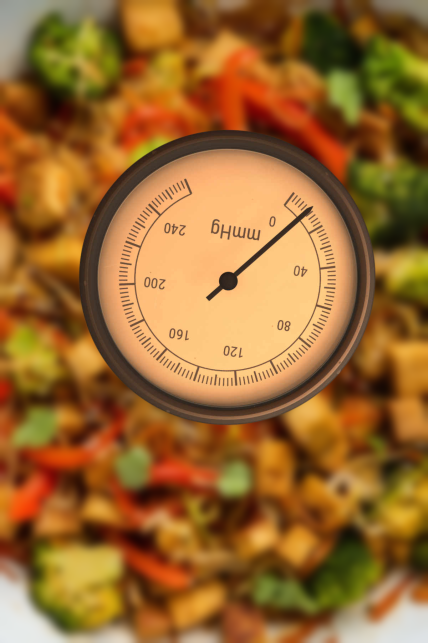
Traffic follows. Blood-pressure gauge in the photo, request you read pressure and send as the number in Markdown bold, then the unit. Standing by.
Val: **10** mmHg
